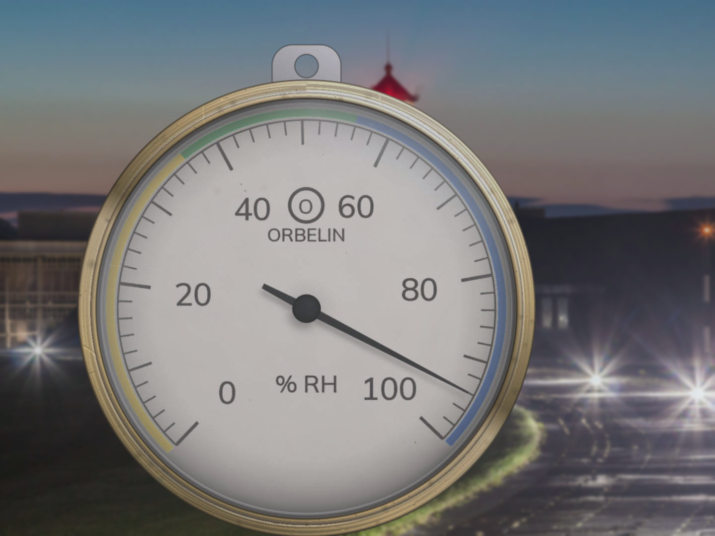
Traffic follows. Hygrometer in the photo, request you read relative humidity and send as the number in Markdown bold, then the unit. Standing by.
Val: **94** %
